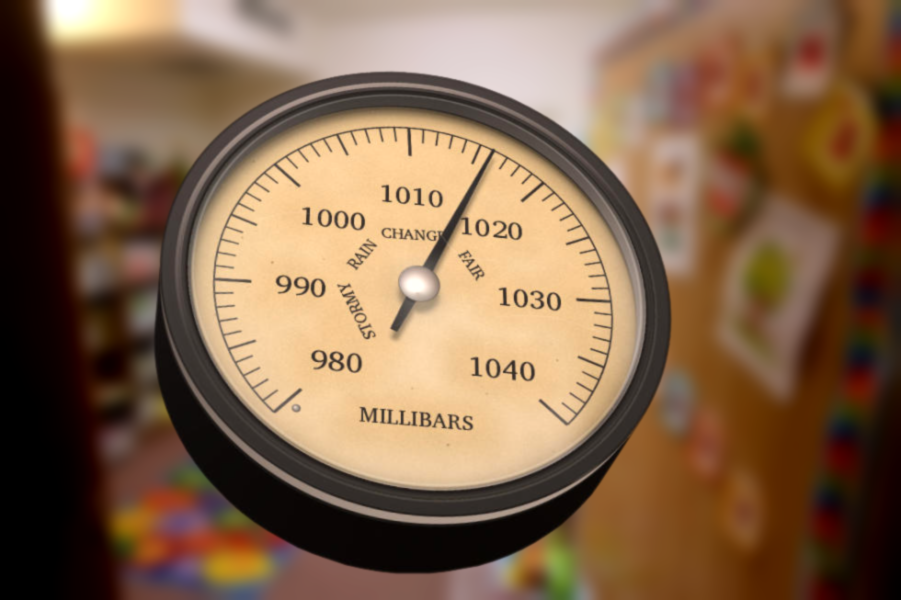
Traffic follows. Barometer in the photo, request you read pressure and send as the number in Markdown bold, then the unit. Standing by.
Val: **1016** mbar
